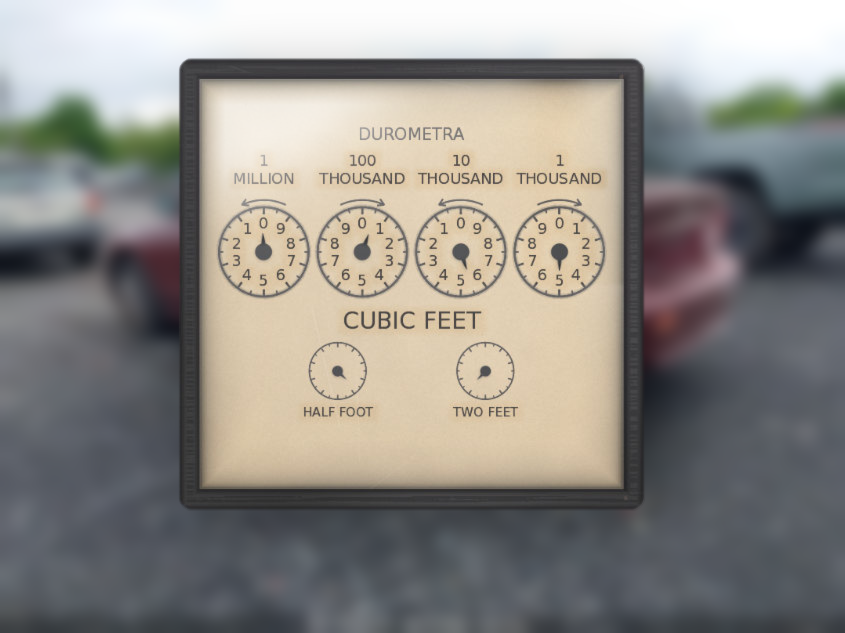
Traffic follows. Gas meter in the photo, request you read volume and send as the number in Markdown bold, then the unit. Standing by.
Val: **5500** ft³
